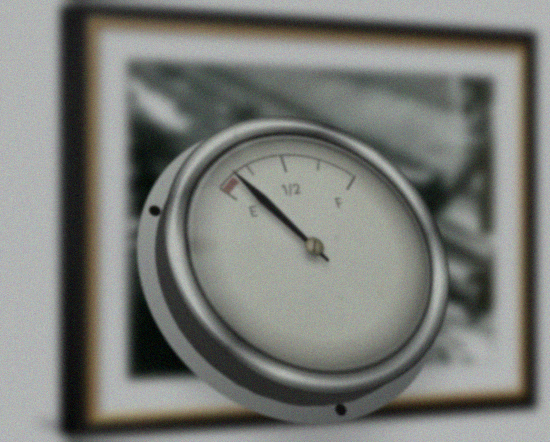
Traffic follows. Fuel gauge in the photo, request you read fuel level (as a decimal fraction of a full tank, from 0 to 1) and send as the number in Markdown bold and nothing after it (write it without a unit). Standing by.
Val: **0.125**
